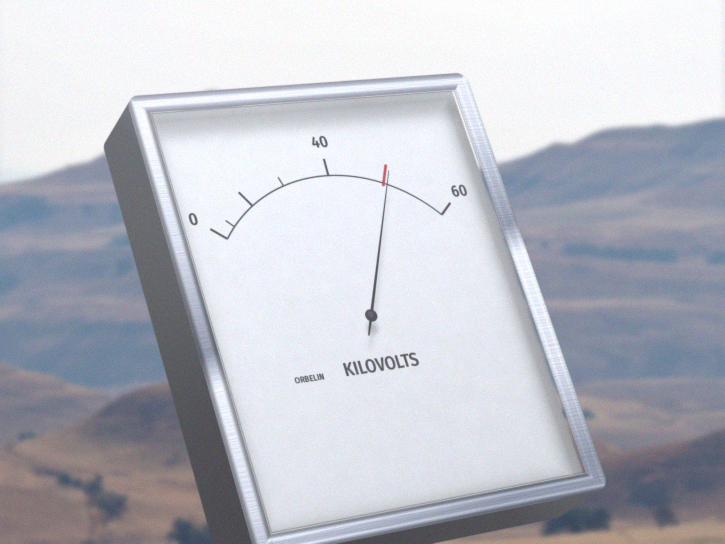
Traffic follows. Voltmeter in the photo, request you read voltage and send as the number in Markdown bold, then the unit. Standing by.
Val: **50** kV
